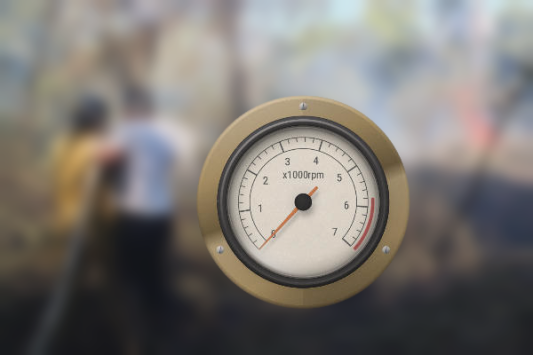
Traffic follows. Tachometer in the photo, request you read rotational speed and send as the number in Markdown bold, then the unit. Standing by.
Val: **0** rpm
